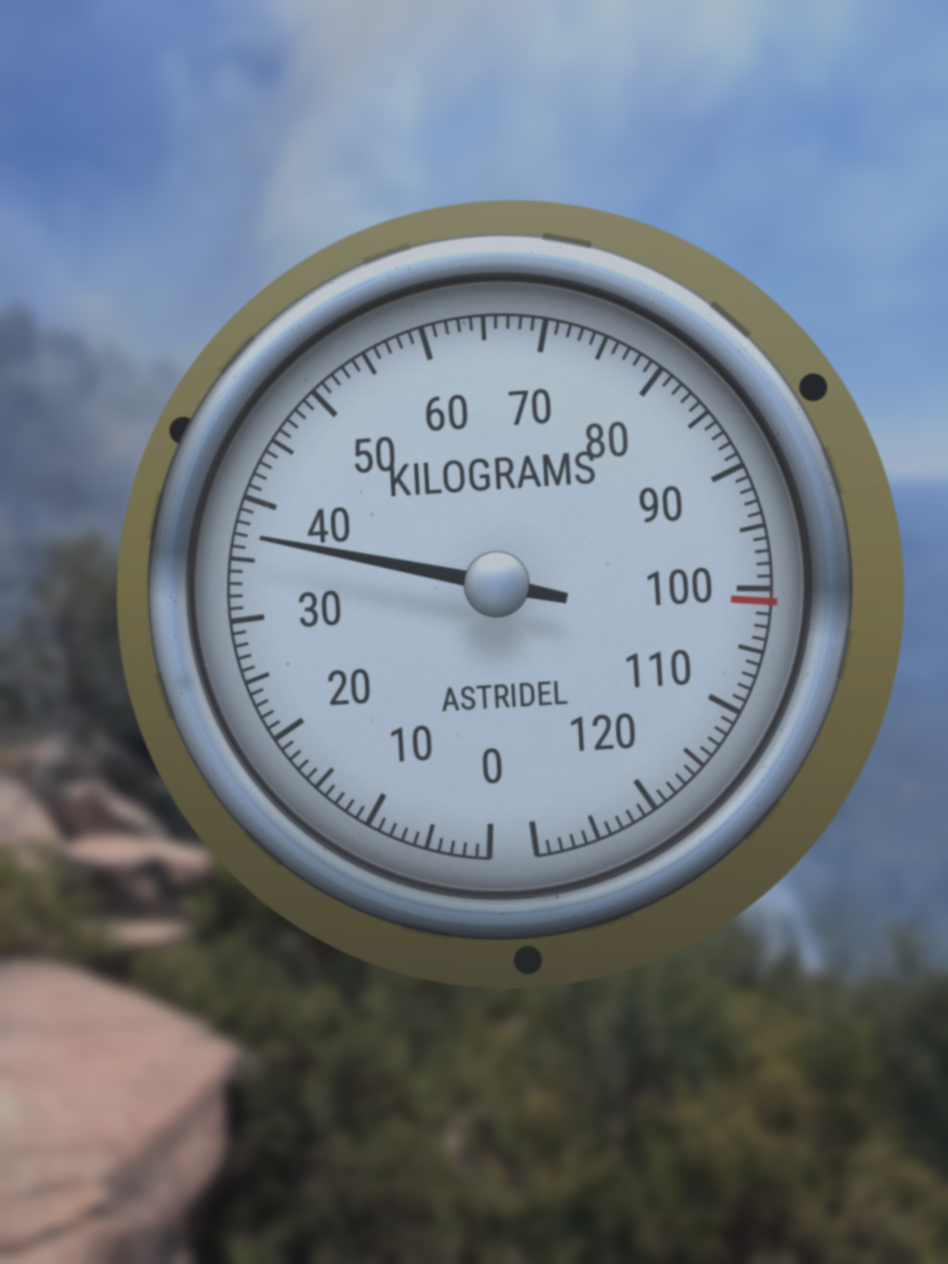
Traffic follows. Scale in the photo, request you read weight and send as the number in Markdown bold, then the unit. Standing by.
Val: **37** kg
